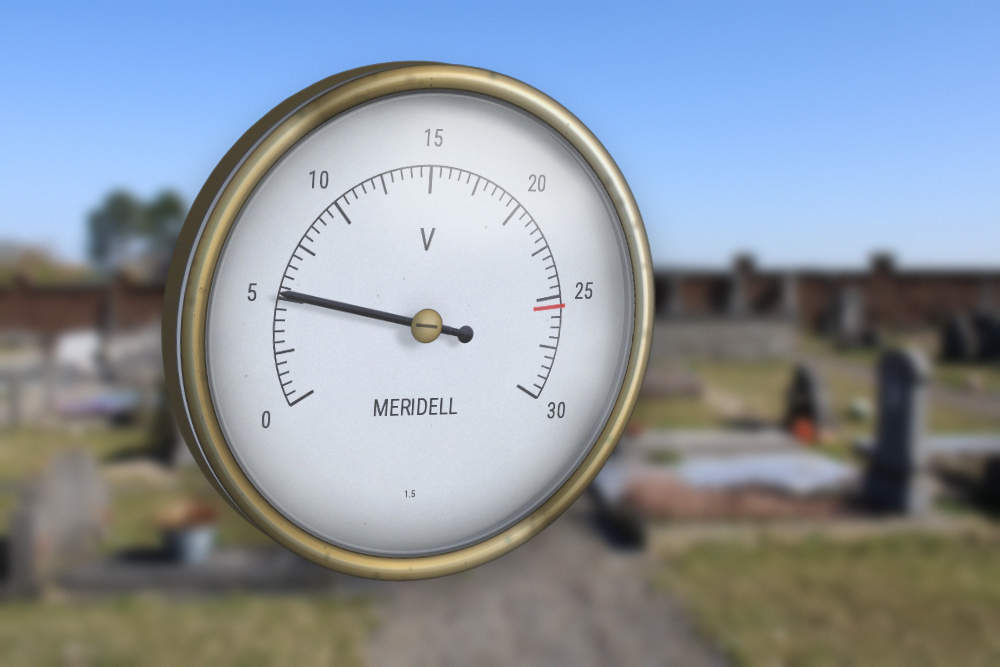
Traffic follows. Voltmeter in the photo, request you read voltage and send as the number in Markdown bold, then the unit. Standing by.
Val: **5.25** V
